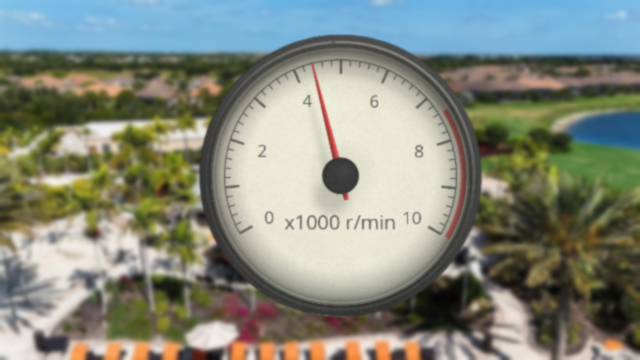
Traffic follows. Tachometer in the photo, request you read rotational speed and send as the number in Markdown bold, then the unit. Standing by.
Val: **4400** rpm
